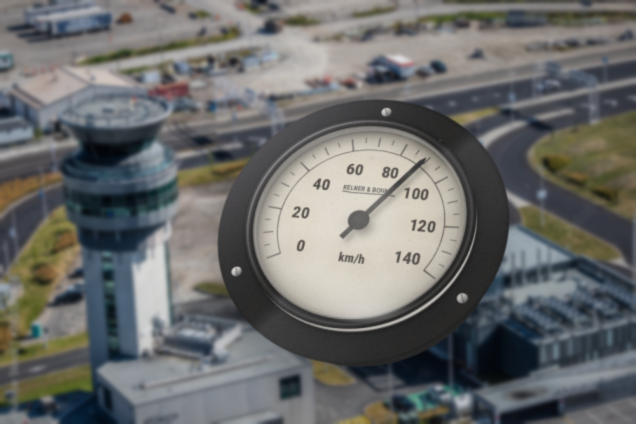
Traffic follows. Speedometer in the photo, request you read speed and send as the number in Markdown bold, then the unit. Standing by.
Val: **90** km/h
